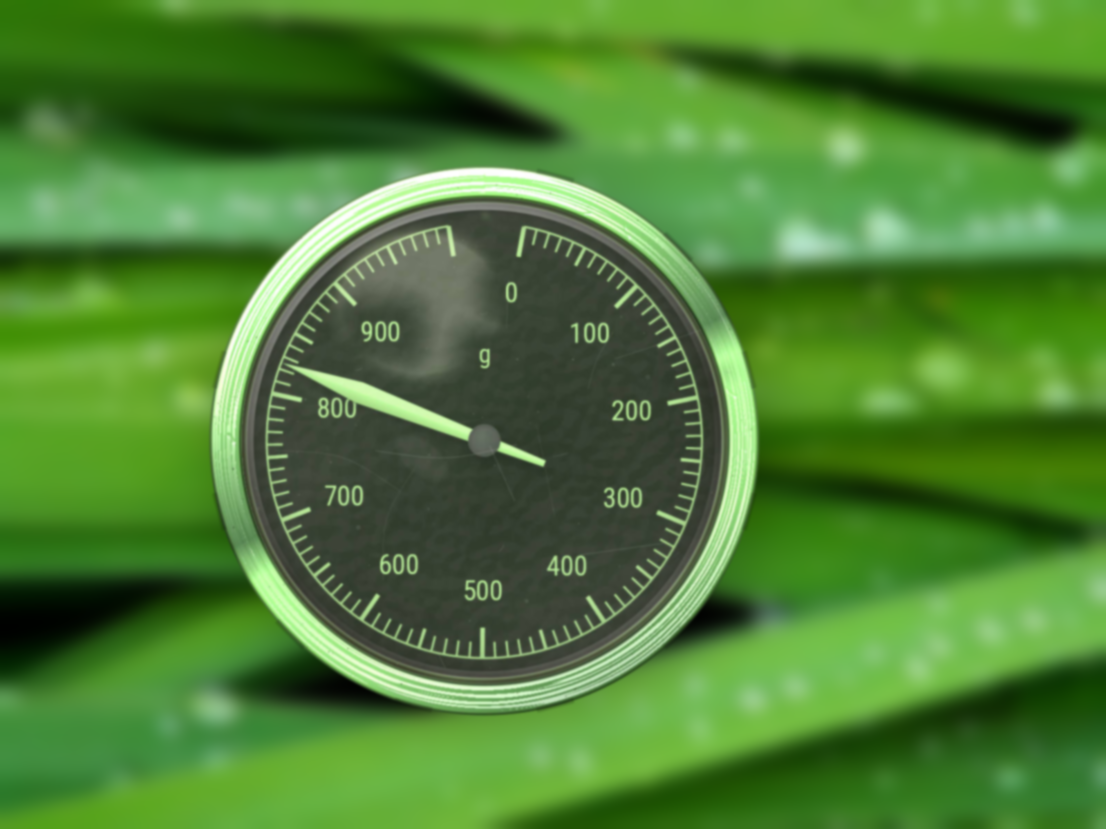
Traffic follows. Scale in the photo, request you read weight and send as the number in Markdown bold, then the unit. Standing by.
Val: **825** g
